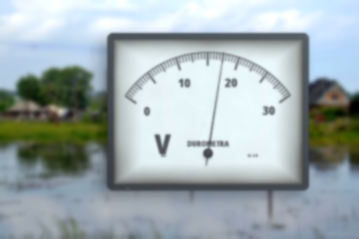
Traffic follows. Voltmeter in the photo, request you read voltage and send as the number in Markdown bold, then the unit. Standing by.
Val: **17.5** V
